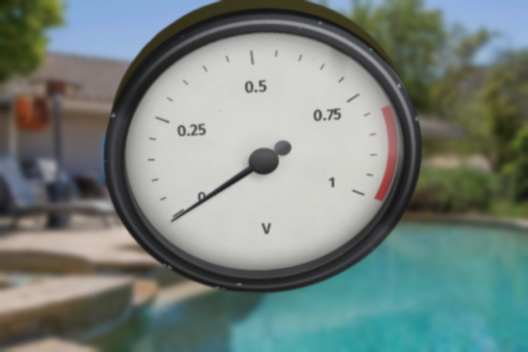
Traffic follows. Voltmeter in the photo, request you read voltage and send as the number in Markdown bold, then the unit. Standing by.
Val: **0** V
